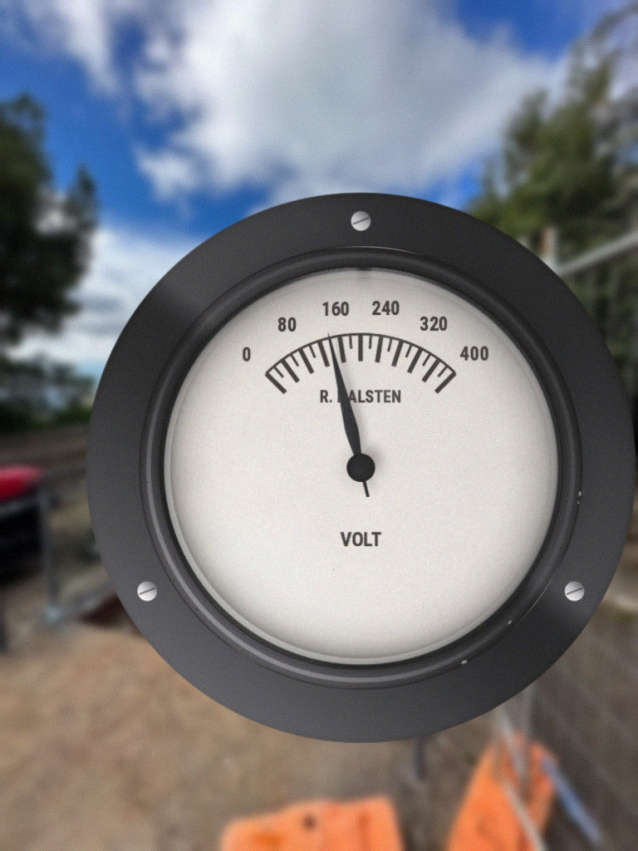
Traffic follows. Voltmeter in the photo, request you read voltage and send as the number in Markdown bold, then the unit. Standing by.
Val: **140** V
